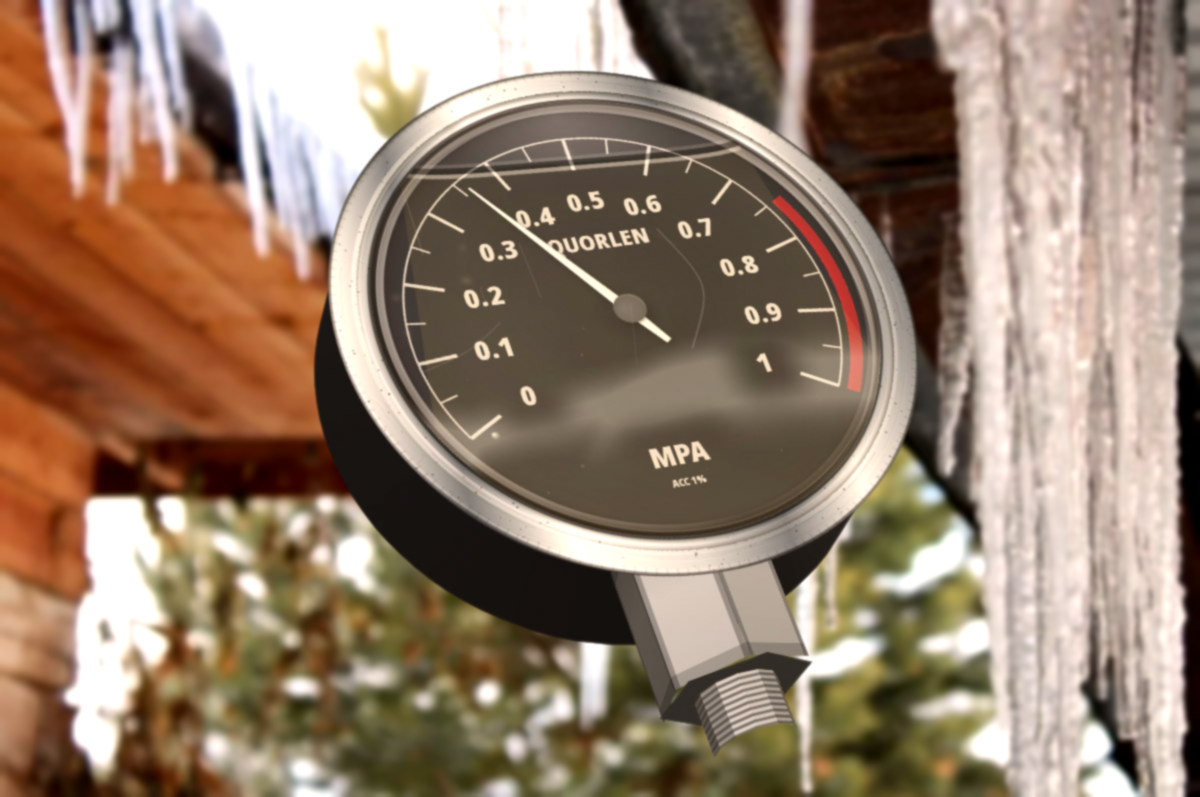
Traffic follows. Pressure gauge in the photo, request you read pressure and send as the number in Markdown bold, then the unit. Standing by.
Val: **0.35** MPa
